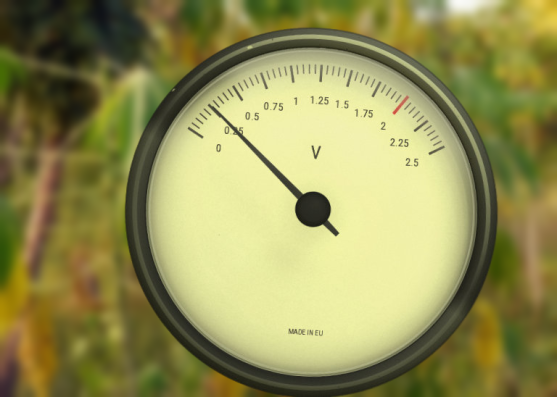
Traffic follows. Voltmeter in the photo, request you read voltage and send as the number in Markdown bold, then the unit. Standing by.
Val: **0.25** V
